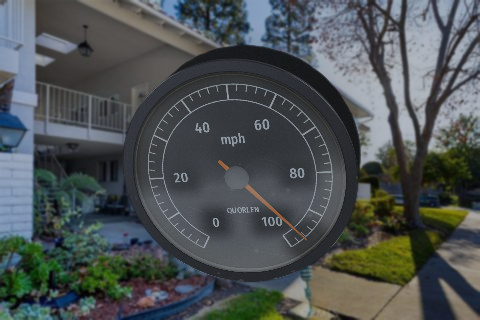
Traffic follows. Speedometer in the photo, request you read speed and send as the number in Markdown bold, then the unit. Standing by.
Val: **96** mph
